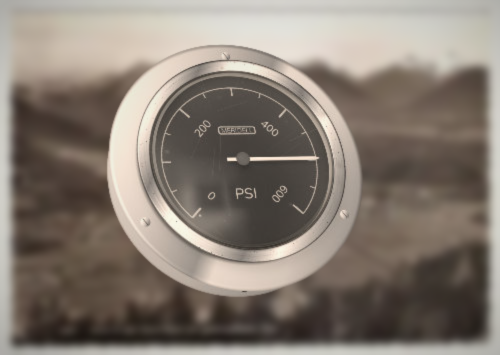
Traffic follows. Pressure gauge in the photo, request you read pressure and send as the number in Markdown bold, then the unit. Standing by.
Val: **500** psi
